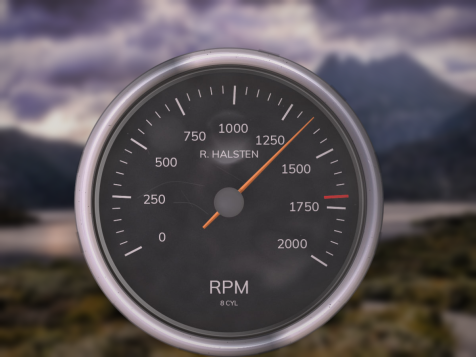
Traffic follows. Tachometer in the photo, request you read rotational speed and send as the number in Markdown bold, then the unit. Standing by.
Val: **1350** rpm
